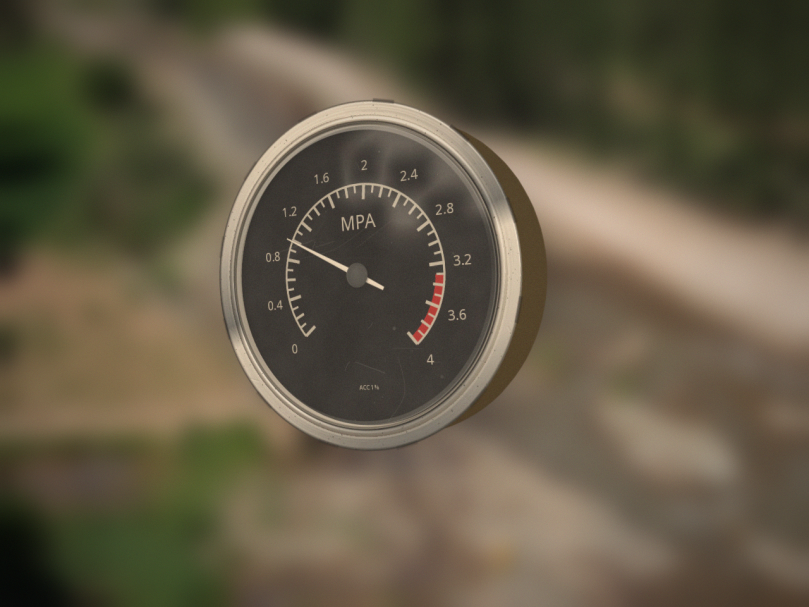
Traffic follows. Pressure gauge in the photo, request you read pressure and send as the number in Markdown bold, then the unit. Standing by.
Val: **1** MPa
